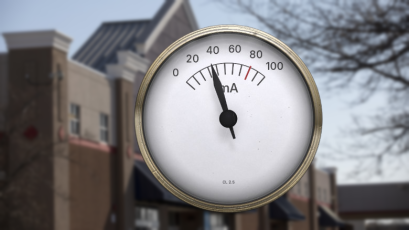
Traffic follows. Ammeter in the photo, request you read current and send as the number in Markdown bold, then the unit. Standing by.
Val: **35** mA
